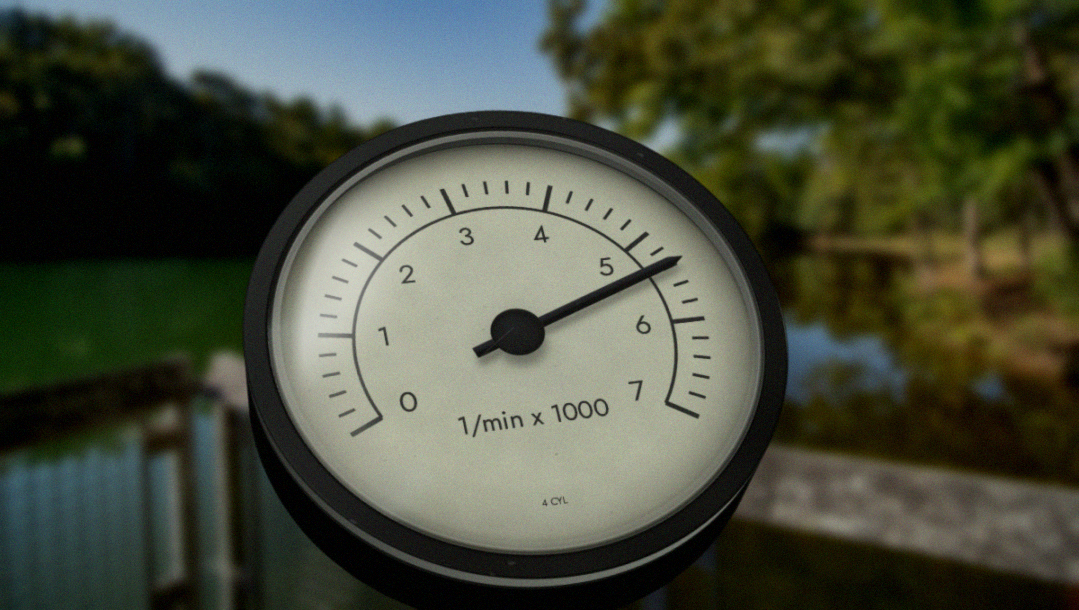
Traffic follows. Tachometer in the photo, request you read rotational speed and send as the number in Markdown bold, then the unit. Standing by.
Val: **5400** rpm
